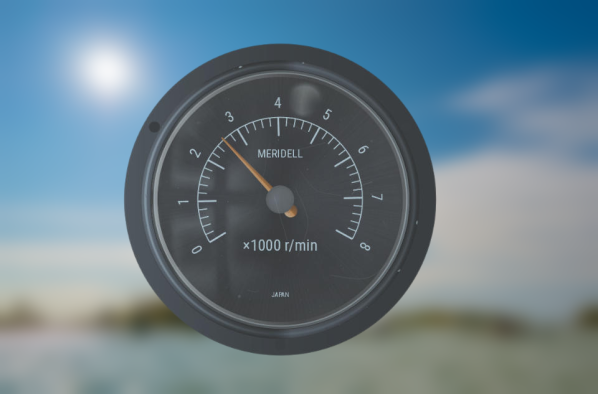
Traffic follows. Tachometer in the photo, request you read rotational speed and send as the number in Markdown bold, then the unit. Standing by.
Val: **2600** rpm
